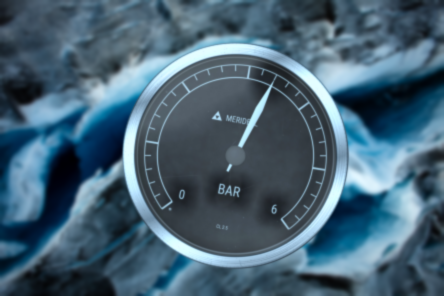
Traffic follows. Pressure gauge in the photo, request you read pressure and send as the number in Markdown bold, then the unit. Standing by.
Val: **3.4** bar
